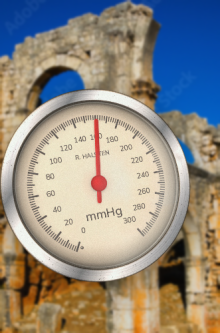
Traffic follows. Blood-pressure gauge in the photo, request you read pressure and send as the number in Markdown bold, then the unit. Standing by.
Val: **160** mmHg
